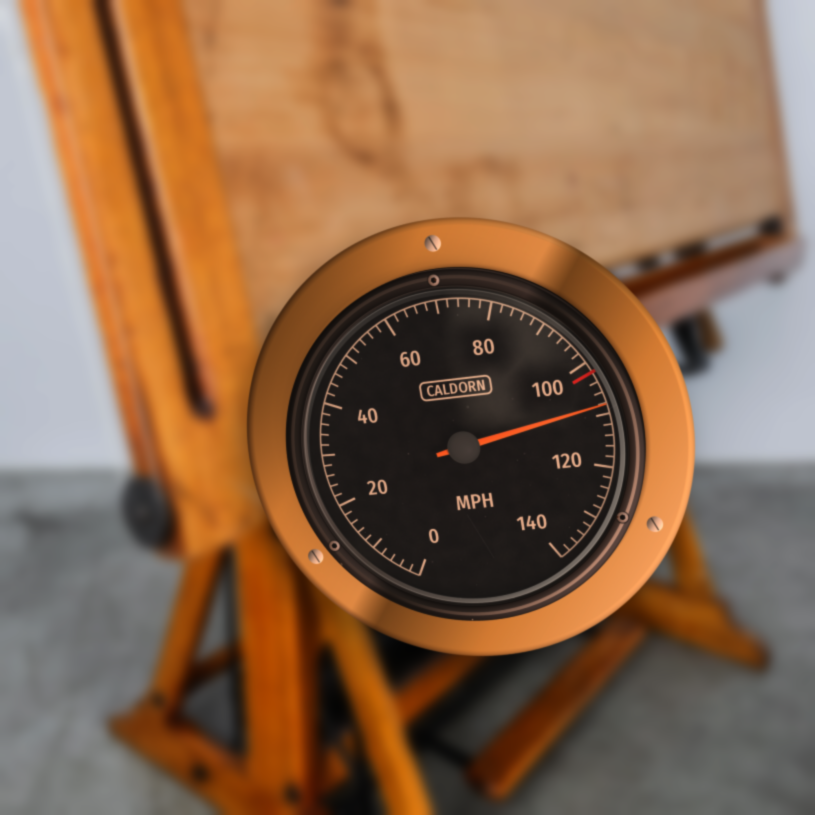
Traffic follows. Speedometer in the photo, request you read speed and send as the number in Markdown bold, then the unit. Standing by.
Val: **108** mph
